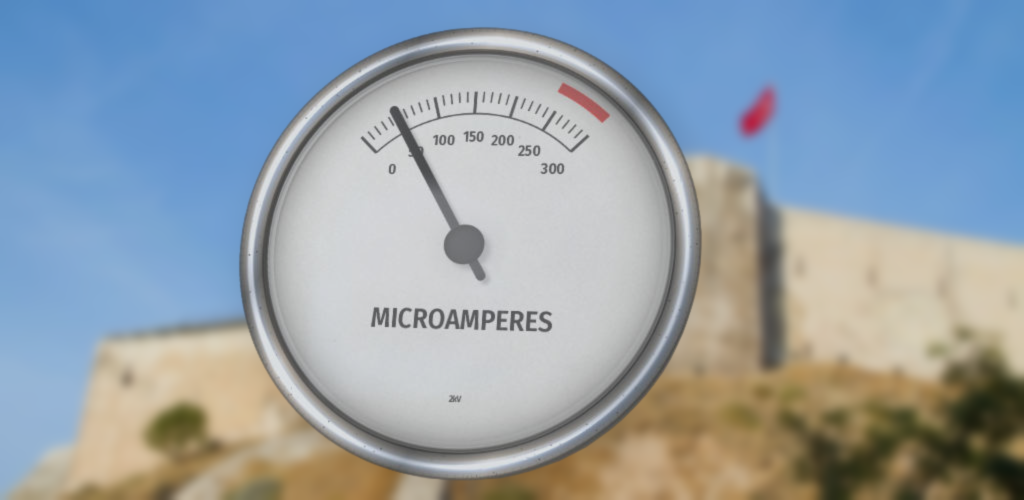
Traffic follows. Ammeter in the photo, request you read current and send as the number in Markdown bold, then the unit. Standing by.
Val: **50** µA
